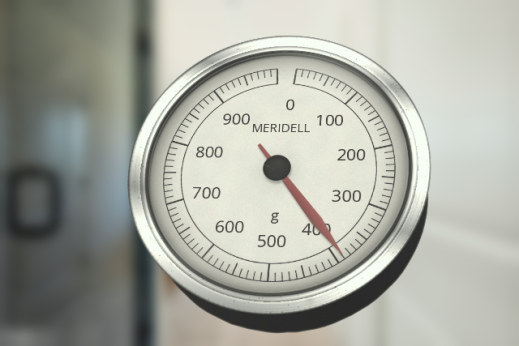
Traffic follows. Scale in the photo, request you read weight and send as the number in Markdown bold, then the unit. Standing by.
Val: **390** g
